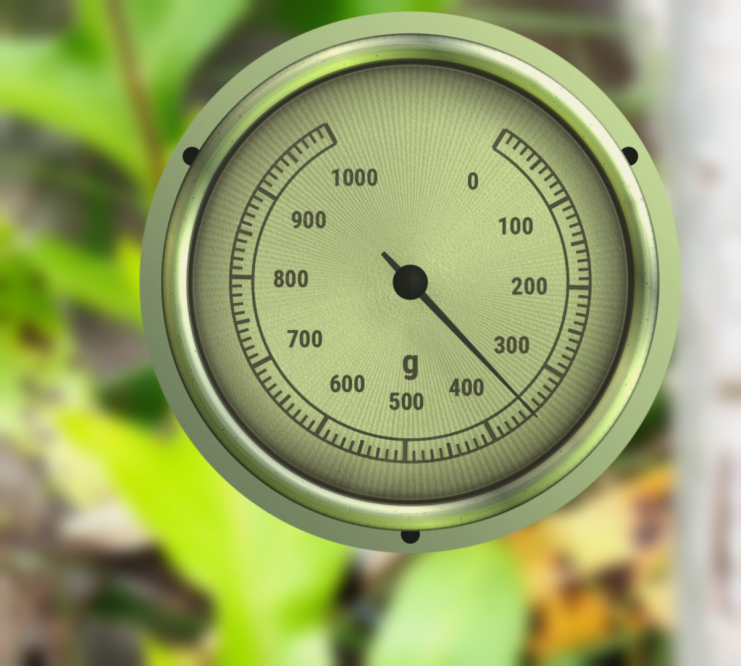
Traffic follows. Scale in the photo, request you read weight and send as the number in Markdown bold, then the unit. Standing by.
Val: **350** g
